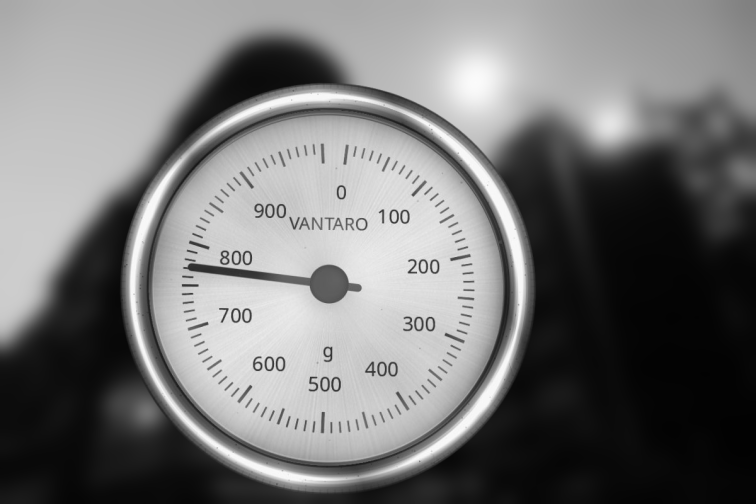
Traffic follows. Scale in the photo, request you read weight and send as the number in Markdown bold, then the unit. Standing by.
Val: **770** g
